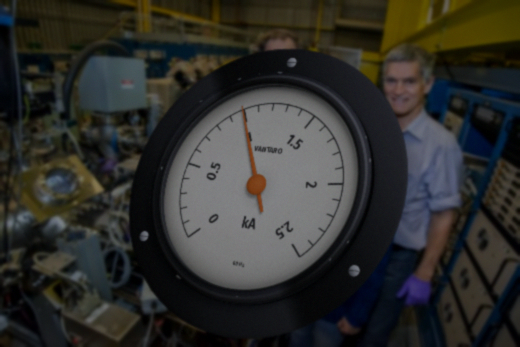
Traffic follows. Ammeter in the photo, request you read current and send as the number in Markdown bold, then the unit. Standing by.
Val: **1** kA
